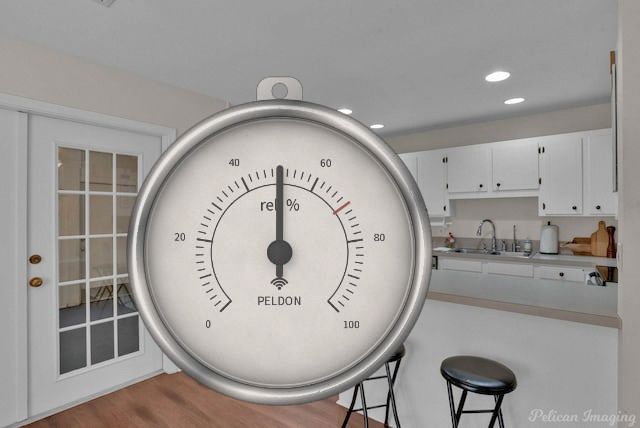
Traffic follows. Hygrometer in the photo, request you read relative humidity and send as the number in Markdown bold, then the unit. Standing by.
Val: **50** %
